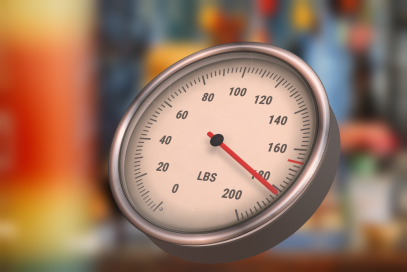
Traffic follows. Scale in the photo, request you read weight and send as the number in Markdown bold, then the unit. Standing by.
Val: **182** lb
